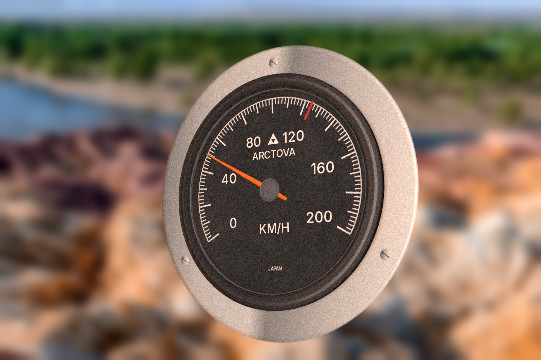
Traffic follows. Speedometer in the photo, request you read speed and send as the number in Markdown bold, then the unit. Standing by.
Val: **50** km/h
